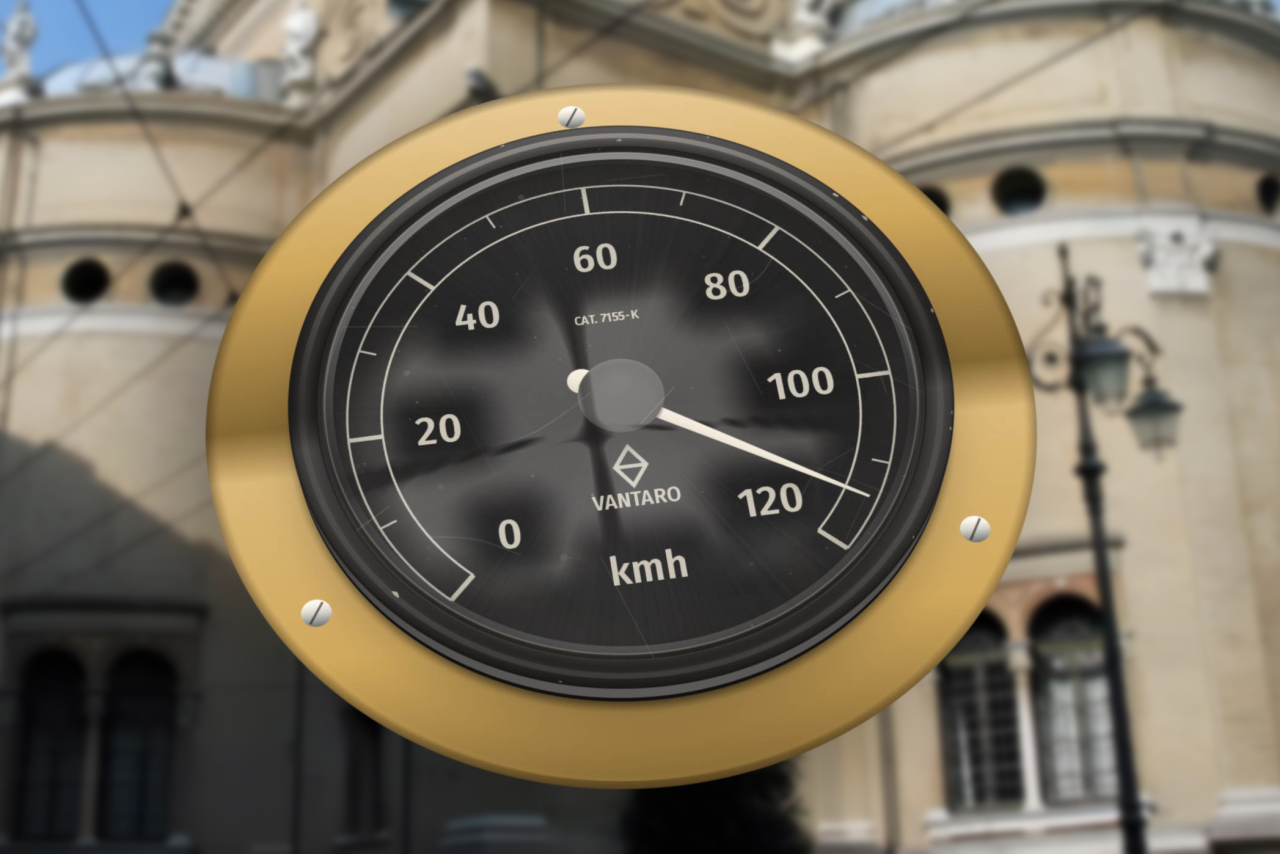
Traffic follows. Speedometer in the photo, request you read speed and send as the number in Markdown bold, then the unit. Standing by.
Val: **115** km/h
